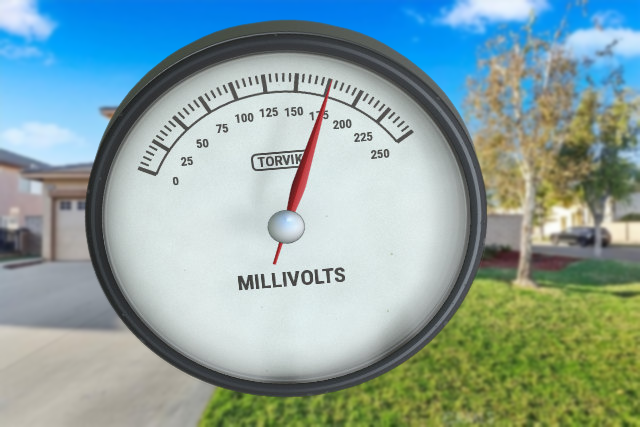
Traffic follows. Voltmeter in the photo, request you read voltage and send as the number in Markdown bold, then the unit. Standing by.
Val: **175** mV
